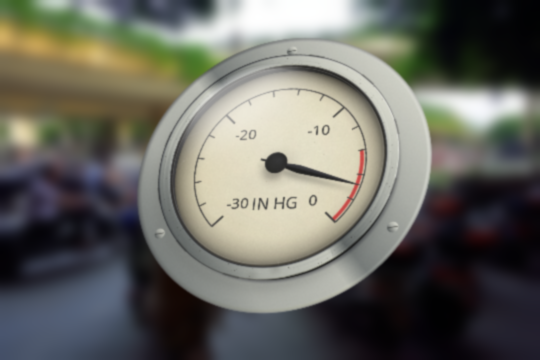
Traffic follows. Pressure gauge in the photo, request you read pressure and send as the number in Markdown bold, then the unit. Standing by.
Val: **-3** inHg
